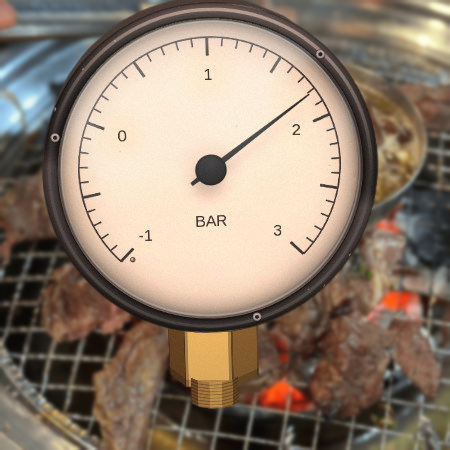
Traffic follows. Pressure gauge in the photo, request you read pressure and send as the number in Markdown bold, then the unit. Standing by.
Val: **1.8** bar
